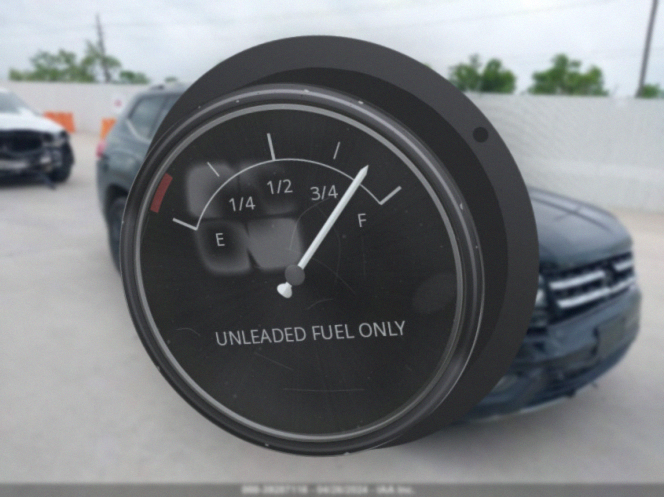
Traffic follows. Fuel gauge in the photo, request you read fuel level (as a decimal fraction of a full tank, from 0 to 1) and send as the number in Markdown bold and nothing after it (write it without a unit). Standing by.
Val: **0.875**
